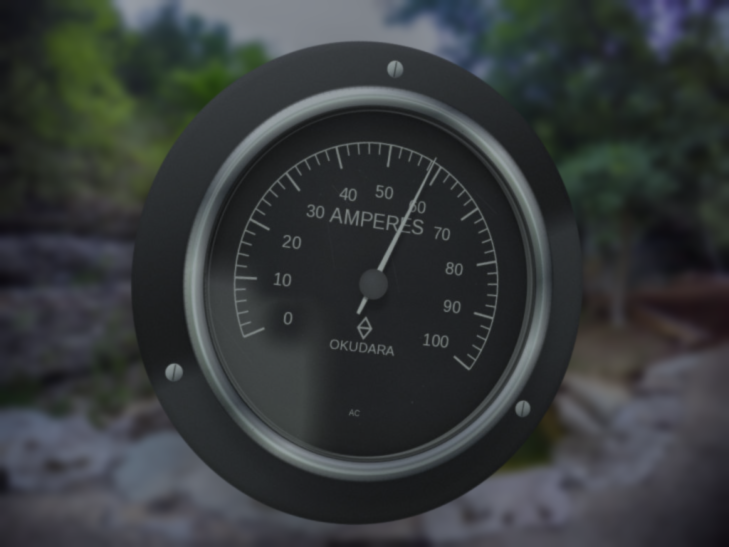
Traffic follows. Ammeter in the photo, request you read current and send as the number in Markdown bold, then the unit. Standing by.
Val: **58** A
